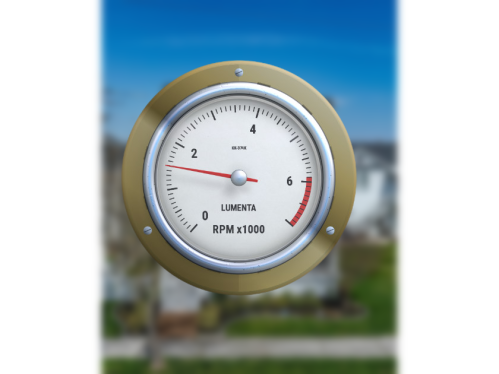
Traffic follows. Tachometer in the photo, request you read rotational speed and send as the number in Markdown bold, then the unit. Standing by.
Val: **1500** rpm
